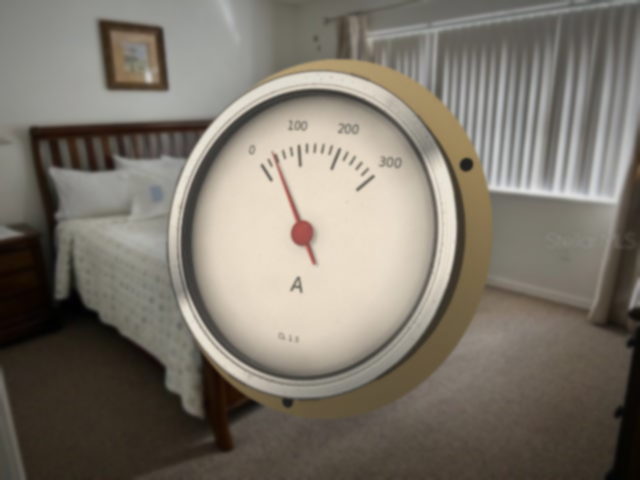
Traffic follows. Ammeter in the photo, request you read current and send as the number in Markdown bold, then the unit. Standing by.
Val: **40** A
